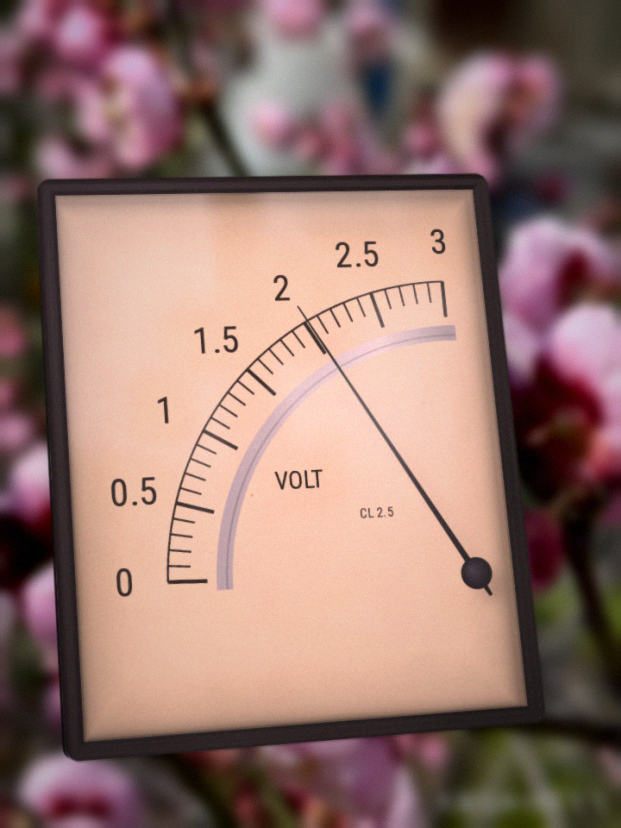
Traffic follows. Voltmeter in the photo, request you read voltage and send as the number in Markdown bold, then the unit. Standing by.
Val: **2** V
